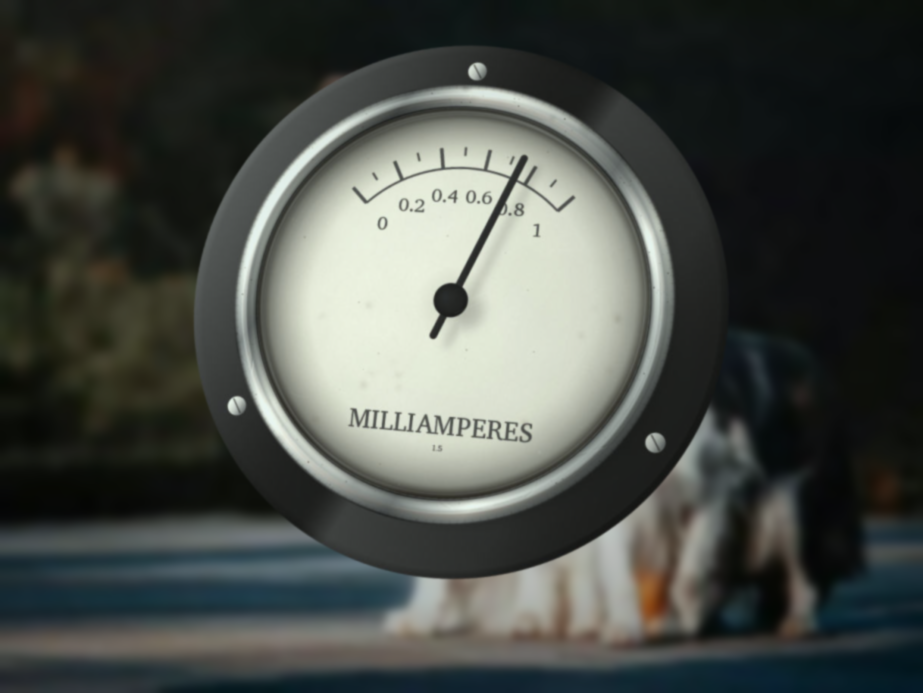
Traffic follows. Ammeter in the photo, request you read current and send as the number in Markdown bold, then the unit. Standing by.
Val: **0.75** mA
